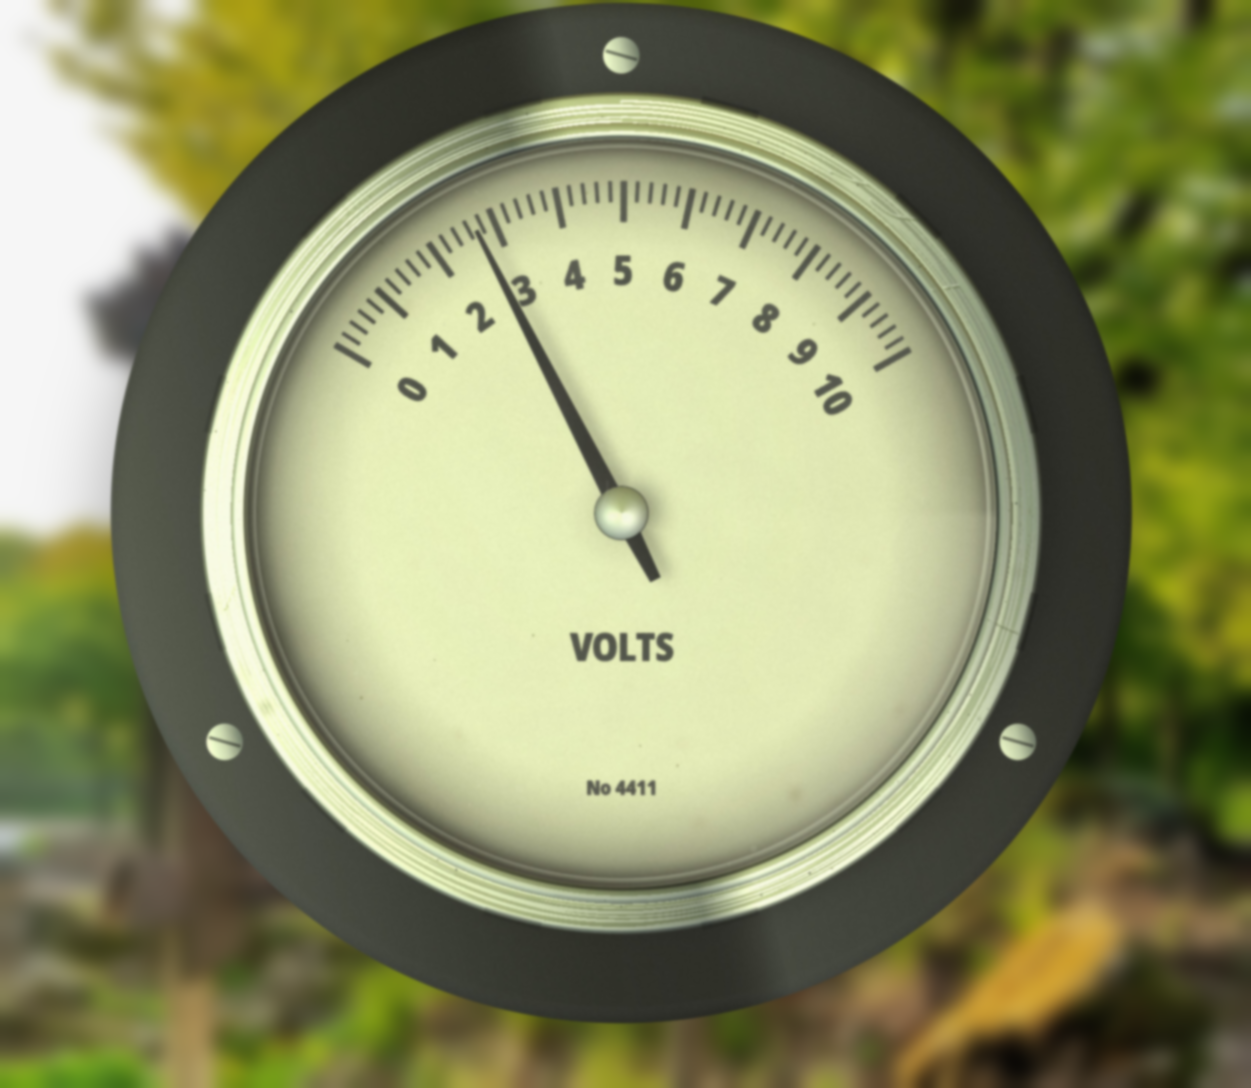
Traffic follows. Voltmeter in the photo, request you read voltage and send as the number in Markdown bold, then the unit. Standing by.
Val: **2.7** V
